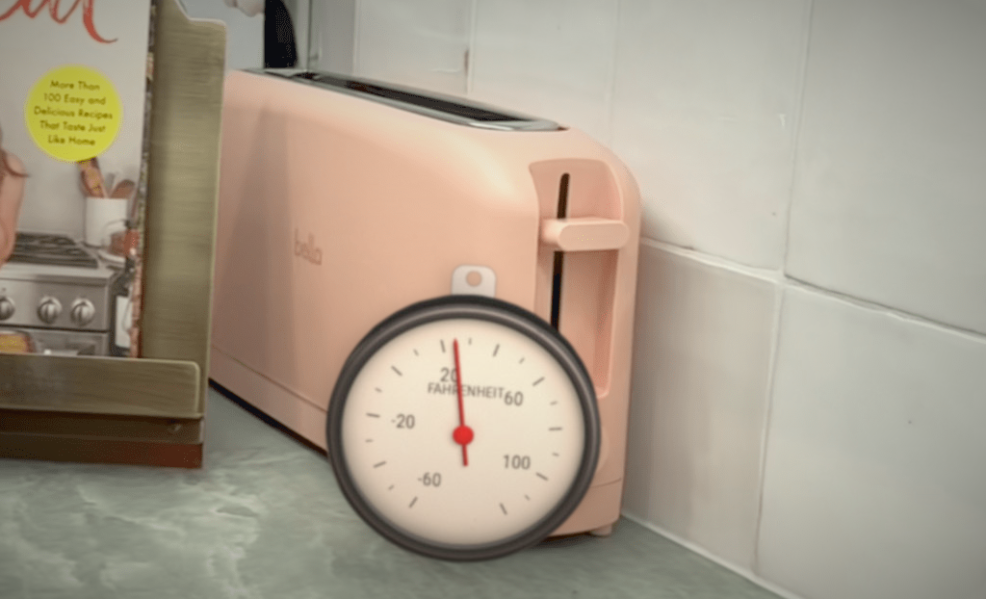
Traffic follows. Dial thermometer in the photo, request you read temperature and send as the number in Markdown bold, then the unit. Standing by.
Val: **25** °F
